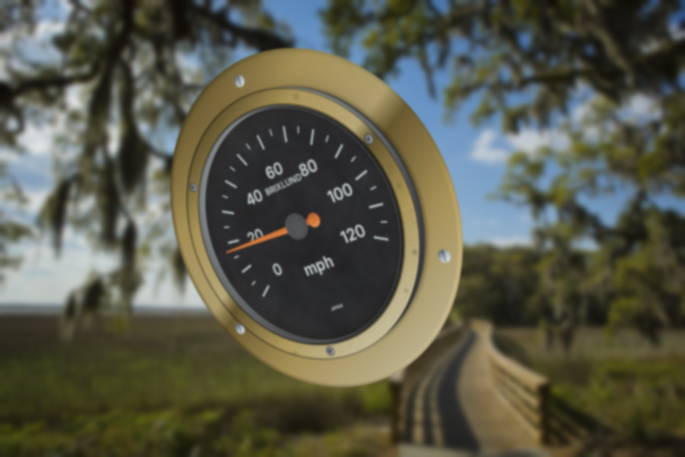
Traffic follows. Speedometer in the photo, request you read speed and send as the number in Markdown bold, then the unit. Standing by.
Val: **17.5** mph
